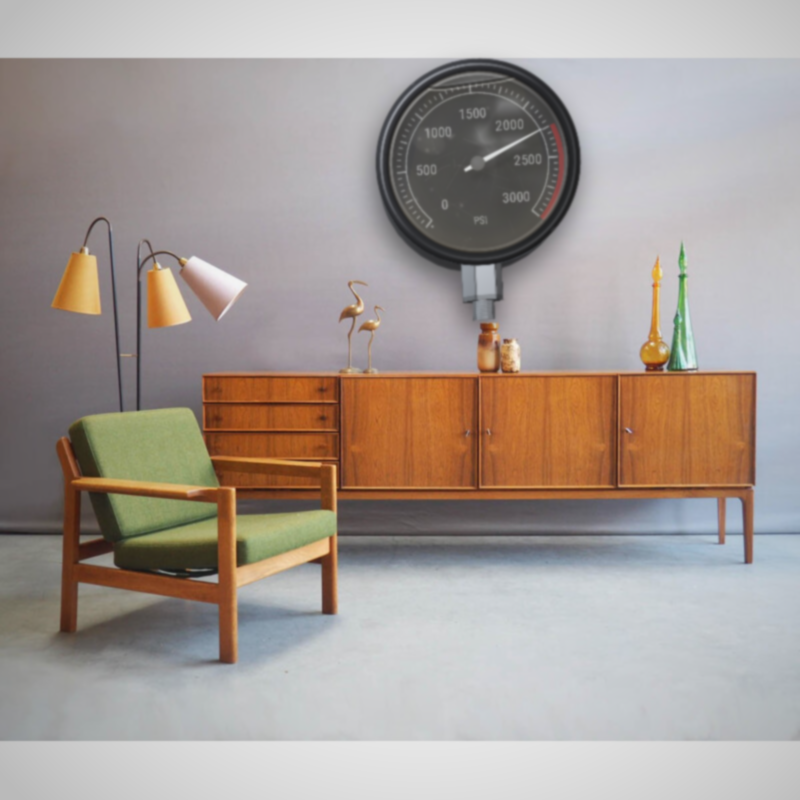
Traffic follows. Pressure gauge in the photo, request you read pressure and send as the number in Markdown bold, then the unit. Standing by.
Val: **2250** psi
